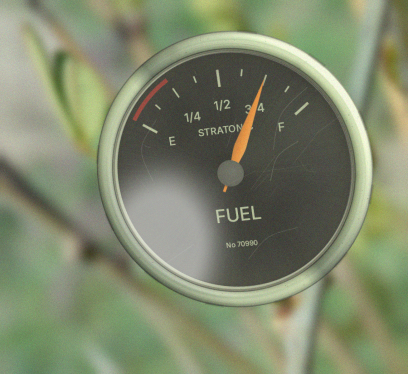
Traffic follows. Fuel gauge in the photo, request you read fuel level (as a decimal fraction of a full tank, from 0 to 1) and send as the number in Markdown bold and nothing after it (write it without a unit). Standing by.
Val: **0.75**
